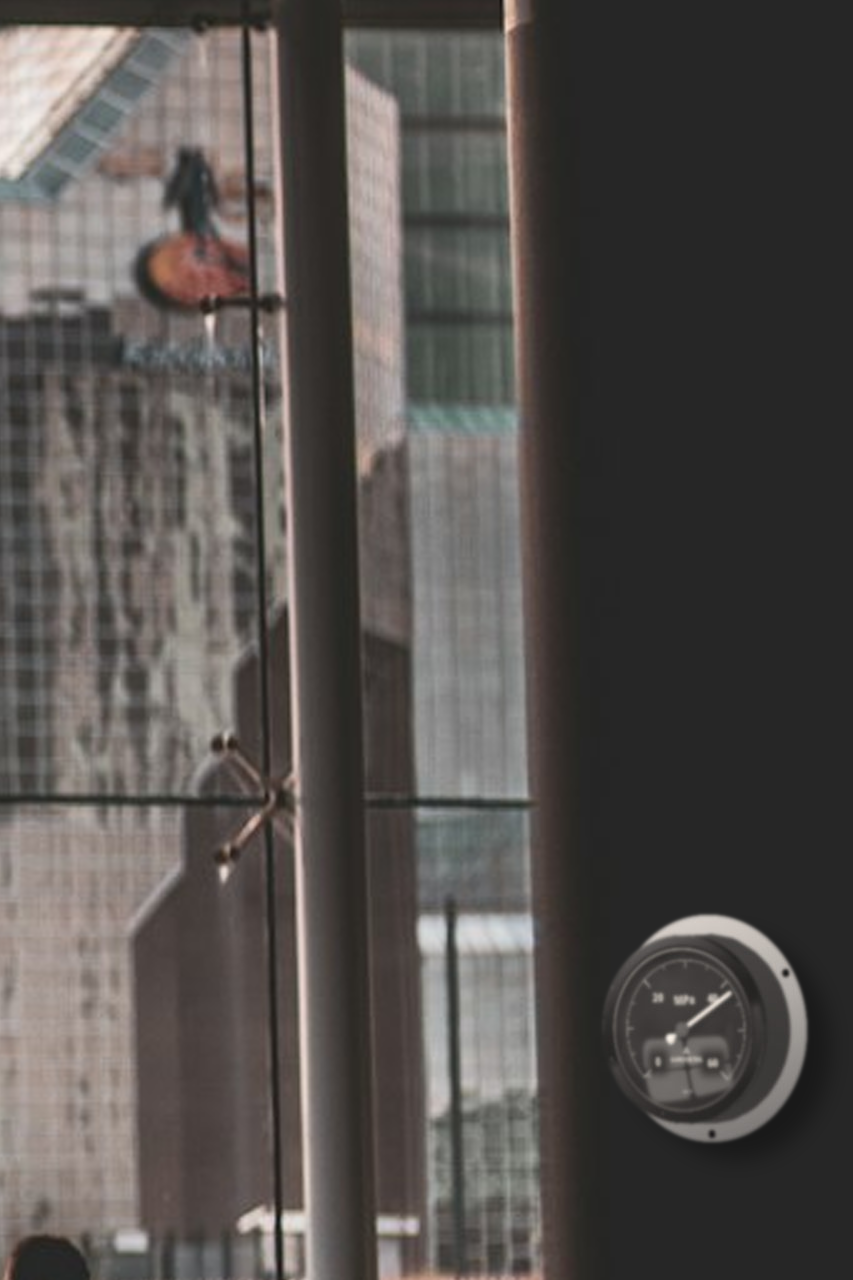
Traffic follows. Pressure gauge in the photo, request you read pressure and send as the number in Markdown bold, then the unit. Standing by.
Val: **42.5** MPa
